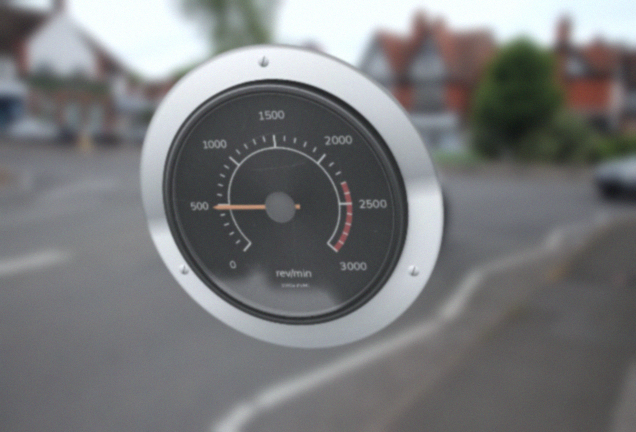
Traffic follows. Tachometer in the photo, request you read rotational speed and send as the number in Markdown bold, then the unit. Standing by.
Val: **500** rpm
